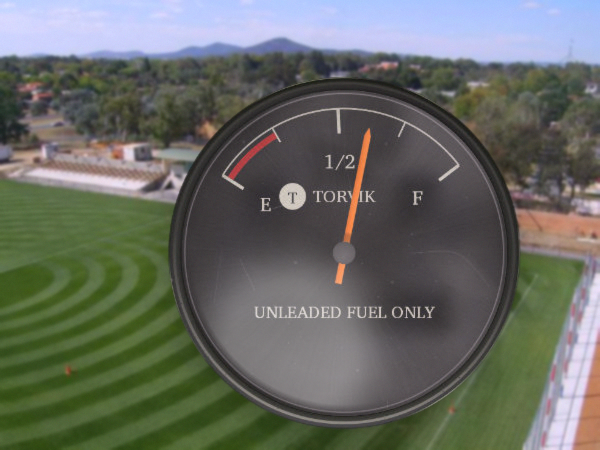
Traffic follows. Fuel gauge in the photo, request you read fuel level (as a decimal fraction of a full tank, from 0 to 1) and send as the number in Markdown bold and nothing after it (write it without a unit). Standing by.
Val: **0.625**
